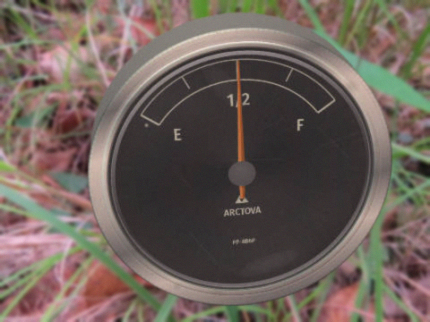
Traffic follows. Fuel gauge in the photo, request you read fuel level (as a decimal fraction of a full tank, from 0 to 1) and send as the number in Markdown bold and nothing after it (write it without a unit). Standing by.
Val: **0.5**
